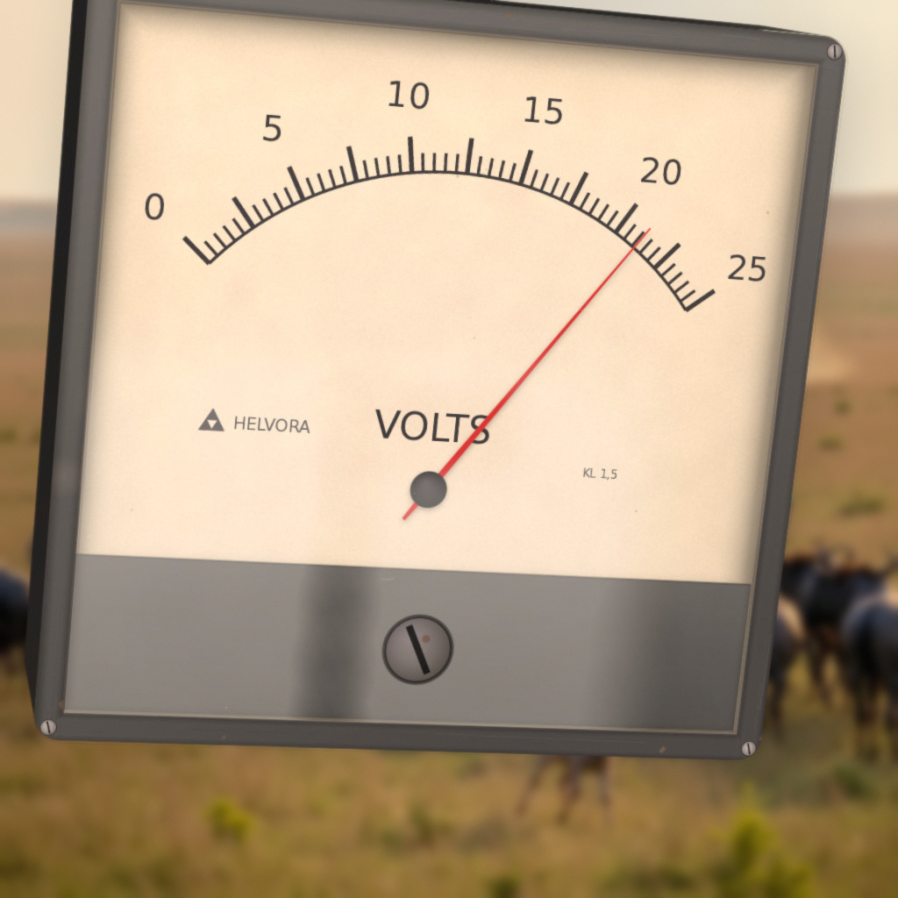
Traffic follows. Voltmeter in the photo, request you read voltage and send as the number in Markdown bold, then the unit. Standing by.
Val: **21** V
